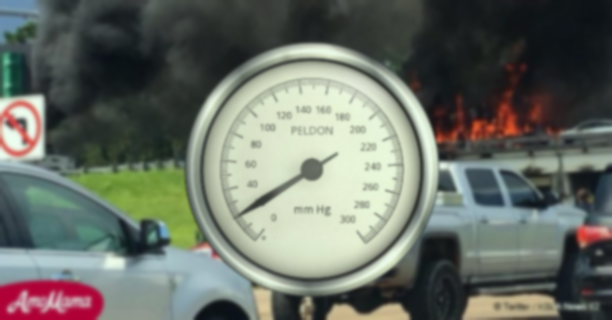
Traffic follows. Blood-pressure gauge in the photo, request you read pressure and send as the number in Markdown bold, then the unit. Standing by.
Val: **20** mmHg
